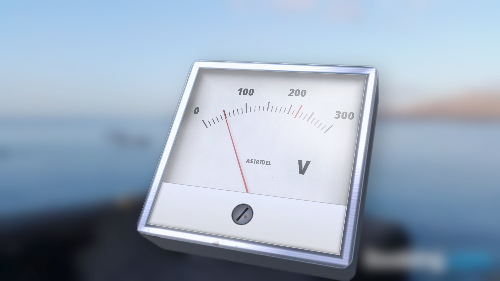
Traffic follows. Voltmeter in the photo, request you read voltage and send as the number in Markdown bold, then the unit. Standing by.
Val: **50** V
